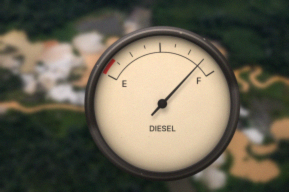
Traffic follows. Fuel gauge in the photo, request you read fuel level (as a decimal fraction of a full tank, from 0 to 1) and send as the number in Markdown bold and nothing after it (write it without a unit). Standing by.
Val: **0.875**
